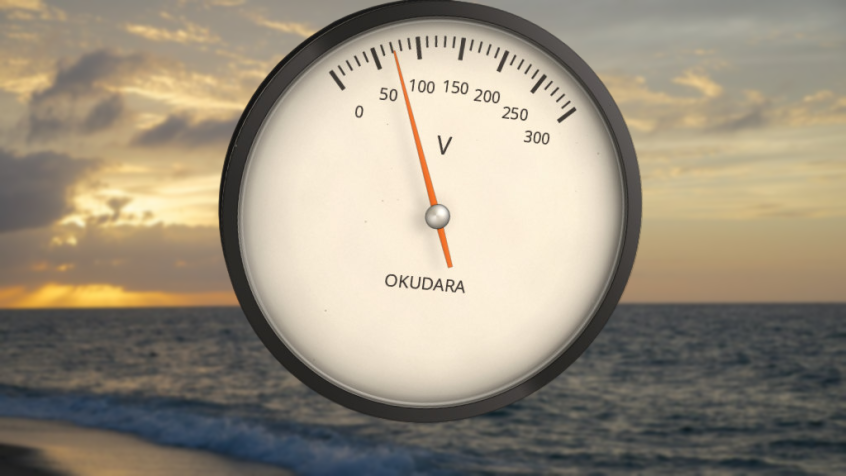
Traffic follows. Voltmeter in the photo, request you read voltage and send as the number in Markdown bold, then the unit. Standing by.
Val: **70** V
